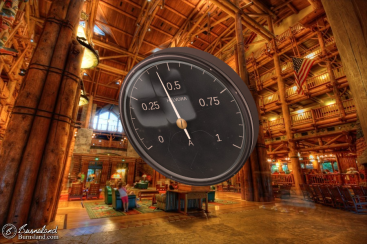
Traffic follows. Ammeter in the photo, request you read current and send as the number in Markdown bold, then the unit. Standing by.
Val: **0.45** A
